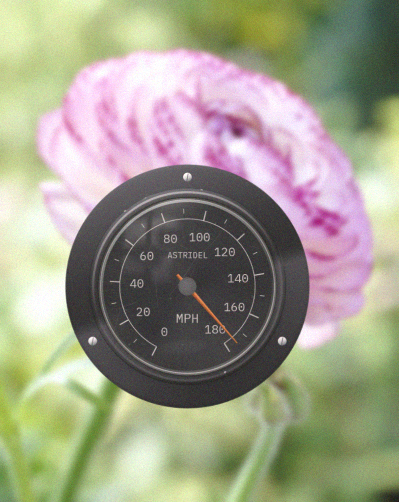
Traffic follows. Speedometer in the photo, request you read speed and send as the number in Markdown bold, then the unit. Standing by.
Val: **175** mph
